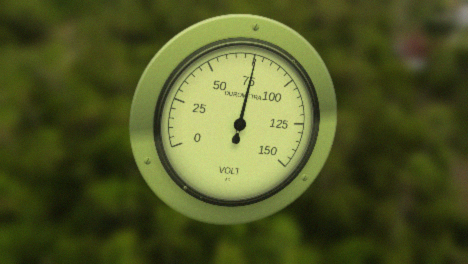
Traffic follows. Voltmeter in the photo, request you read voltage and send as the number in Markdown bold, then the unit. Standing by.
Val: **75** V
